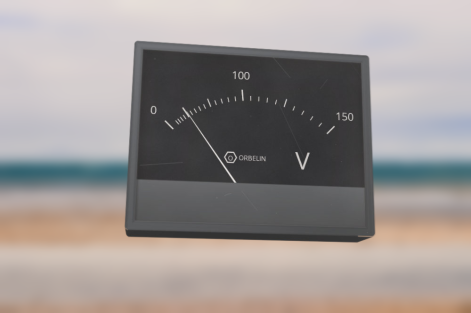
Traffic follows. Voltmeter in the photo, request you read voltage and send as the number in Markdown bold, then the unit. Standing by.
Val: **50** V
